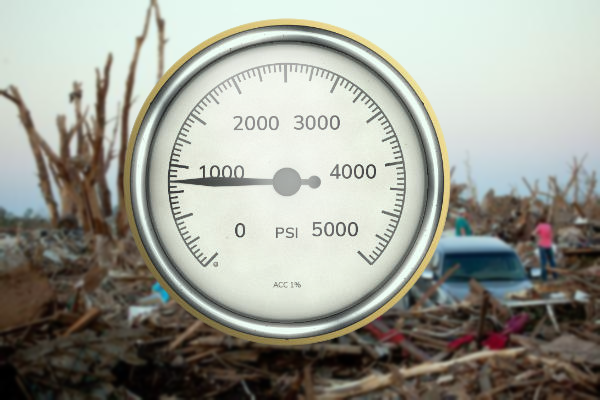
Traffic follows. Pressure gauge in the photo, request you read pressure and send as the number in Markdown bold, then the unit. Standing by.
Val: **850** psi
